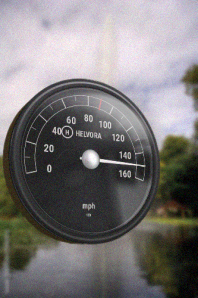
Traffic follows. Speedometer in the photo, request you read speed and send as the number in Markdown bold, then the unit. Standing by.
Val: **150** mph
